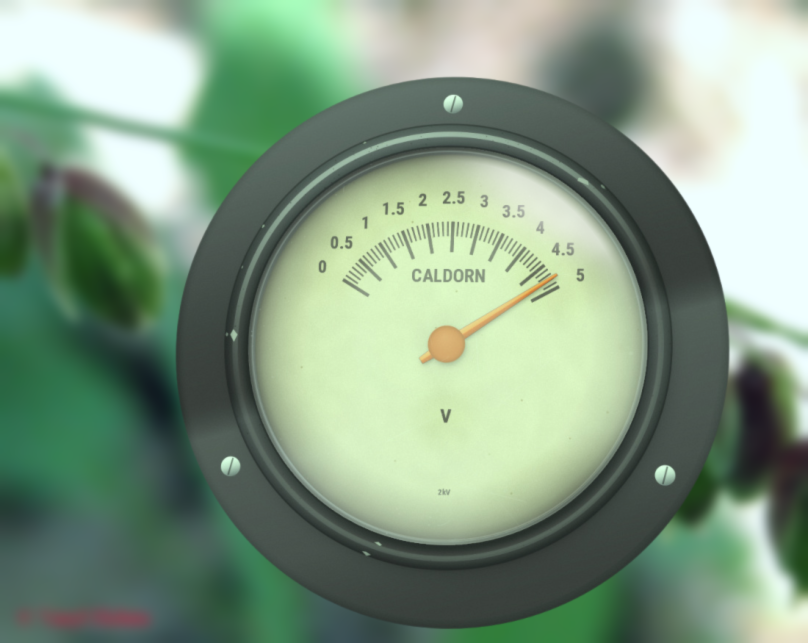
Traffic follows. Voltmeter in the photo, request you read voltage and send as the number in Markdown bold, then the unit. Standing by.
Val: **4.8** V
